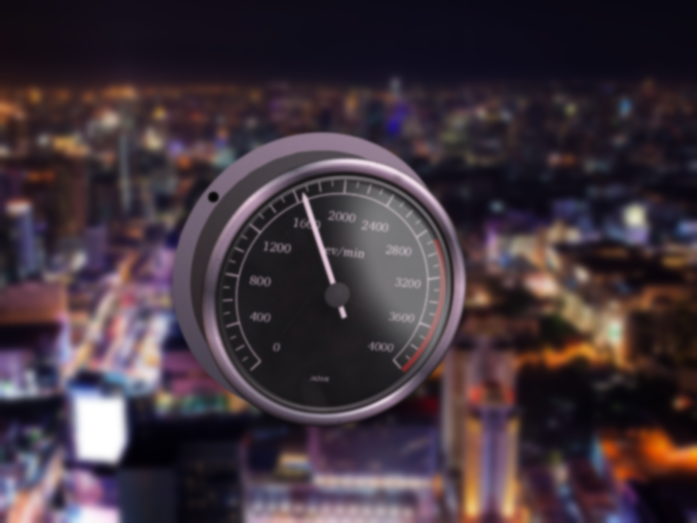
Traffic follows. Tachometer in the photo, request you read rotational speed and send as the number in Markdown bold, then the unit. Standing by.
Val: **1650** rpm
